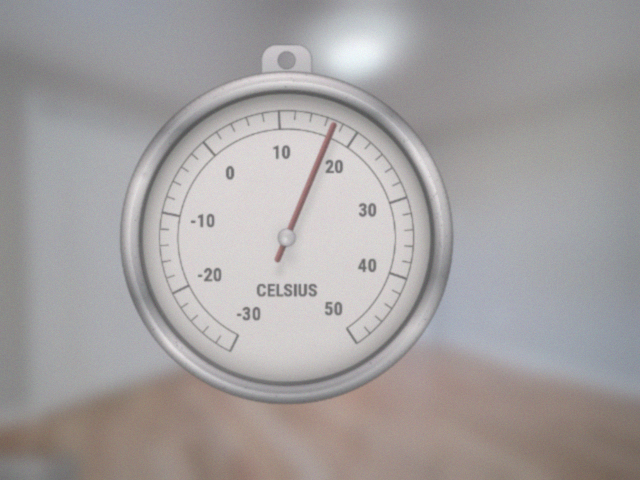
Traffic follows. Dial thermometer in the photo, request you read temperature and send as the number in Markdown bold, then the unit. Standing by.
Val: **17** °C
